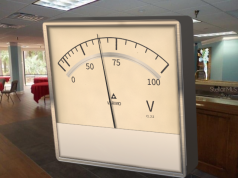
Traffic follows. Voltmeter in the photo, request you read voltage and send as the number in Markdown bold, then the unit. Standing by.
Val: **65** V
